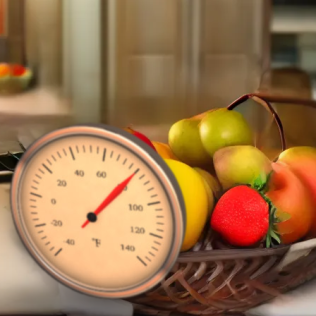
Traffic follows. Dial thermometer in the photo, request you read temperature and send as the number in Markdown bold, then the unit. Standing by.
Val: **80** °F
